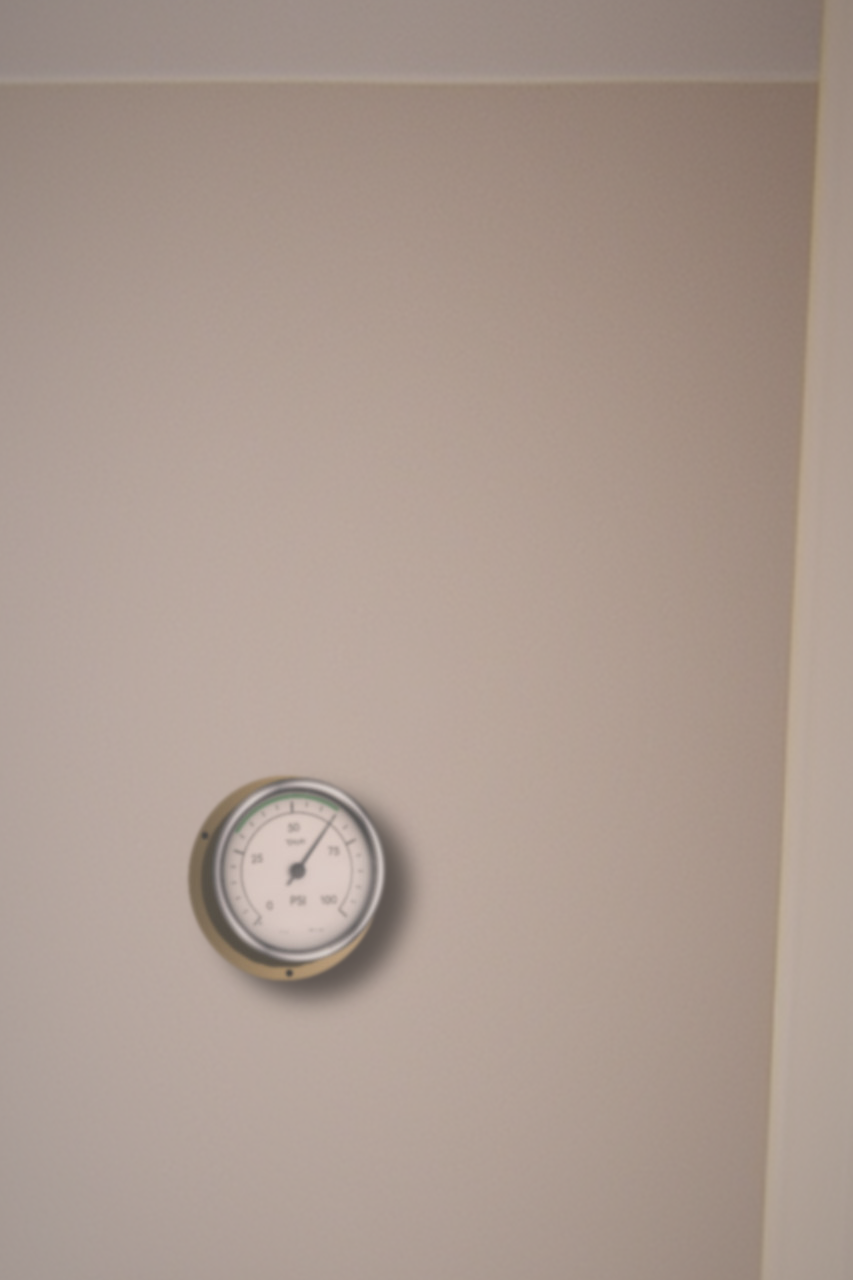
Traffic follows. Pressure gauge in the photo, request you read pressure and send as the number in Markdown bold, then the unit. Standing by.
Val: **65** psi
